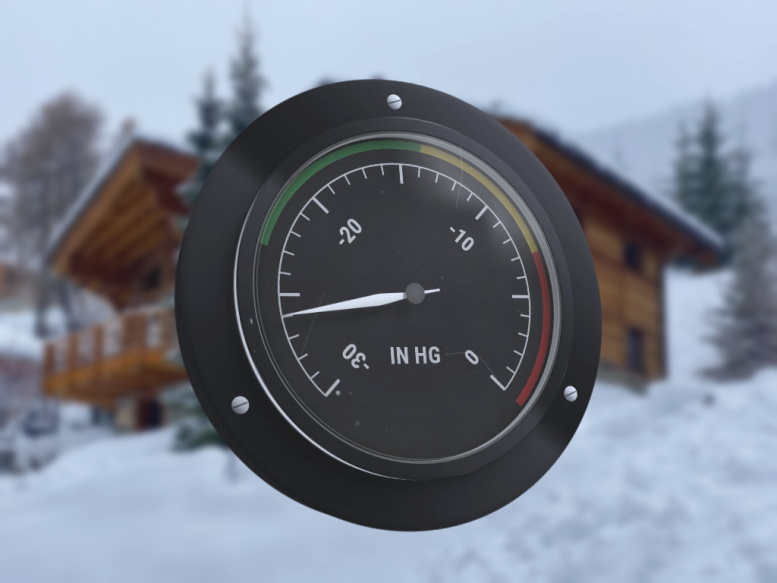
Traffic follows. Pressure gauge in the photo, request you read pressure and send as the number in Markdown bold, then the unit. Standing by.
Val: **-26** inHg
